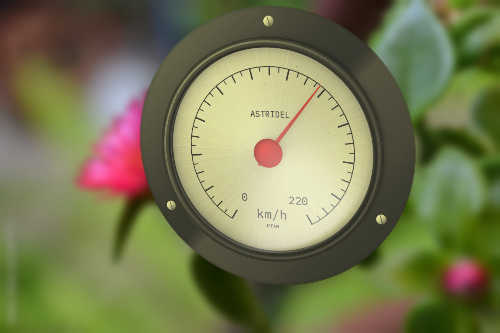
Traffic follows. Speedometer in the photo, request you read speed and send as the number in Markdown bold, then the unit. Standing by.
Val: **137.5** km/h
